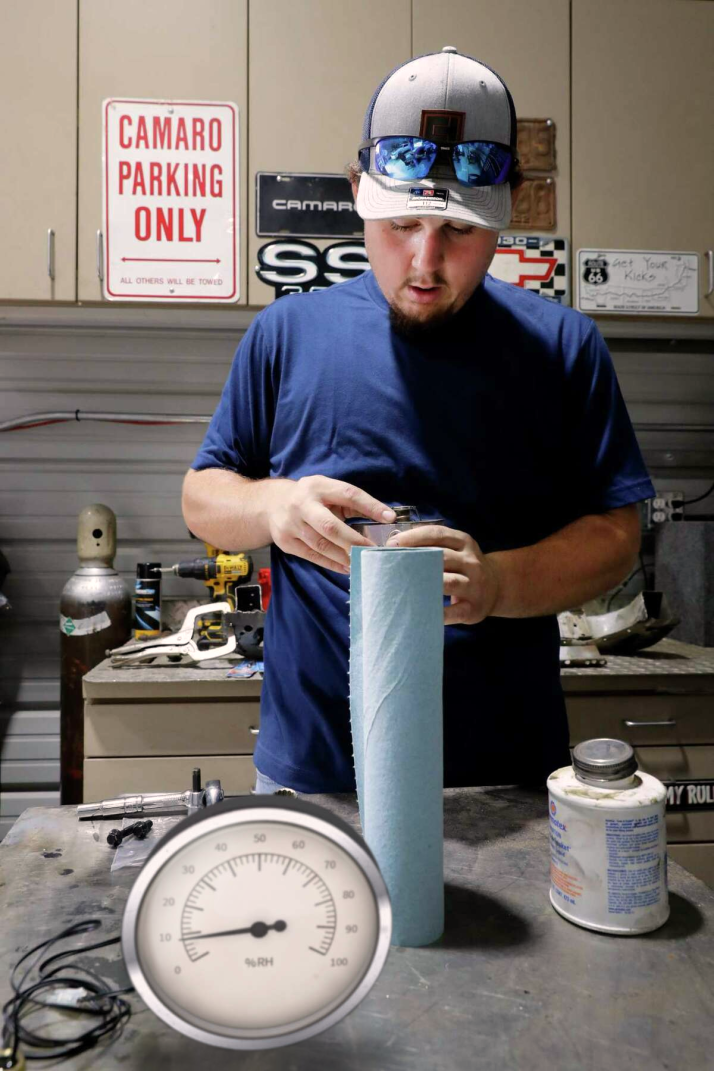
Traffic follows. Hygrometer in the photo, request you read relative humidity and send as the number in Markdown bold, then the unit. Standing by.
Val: **10** %
